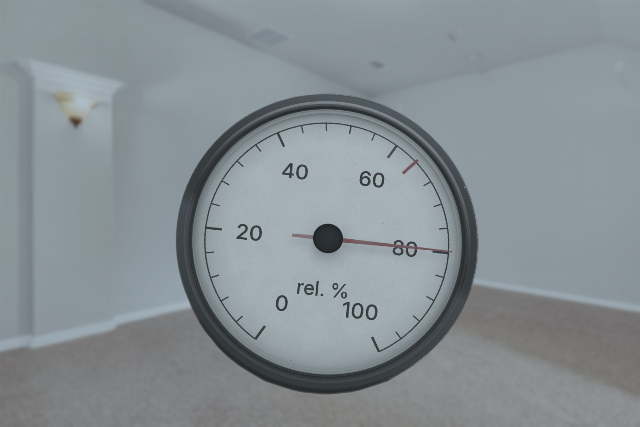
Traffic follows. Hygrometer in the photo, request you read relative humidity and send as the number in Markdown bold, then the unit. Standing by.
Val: **80** %
